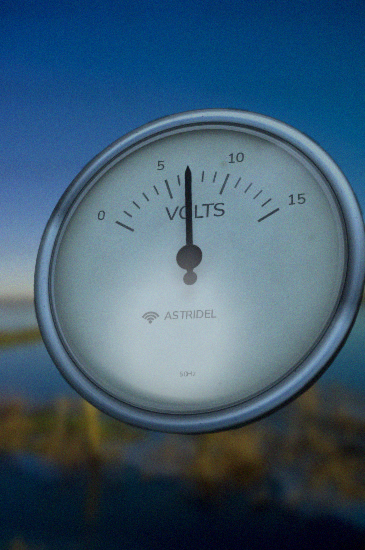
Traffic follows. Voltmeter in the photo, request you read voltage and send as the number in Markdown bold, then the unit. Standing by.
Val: **7** V
